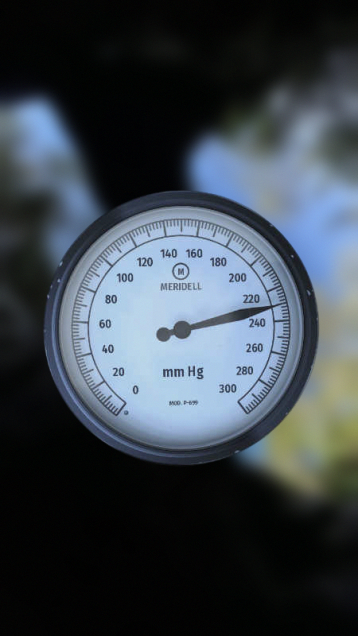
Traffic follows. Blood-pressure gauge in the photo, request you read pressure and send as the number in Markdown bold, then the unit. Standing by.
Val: **230** mmHg
